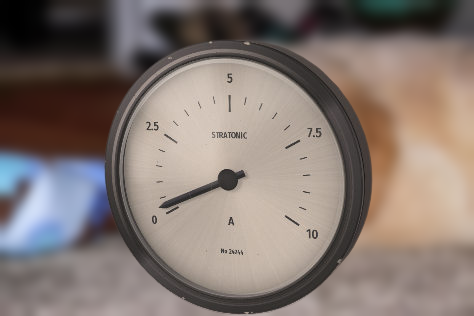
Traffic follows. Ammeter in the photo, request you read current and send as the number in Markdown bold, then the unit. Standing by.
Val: **0.25** A
